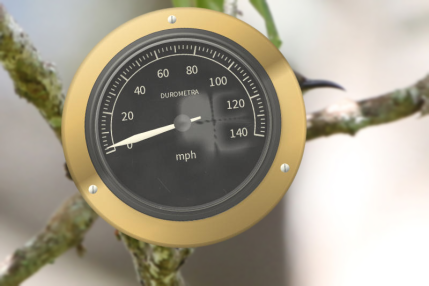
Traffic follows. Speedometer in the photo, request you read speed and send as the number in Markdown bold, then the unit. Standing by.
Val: **2** mph
